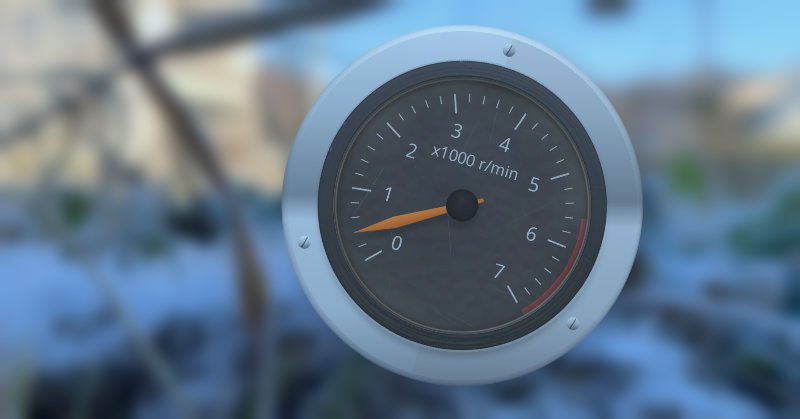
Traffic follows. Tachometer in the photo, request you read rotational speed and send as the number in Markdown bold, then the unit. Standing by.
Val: **400** rpm
